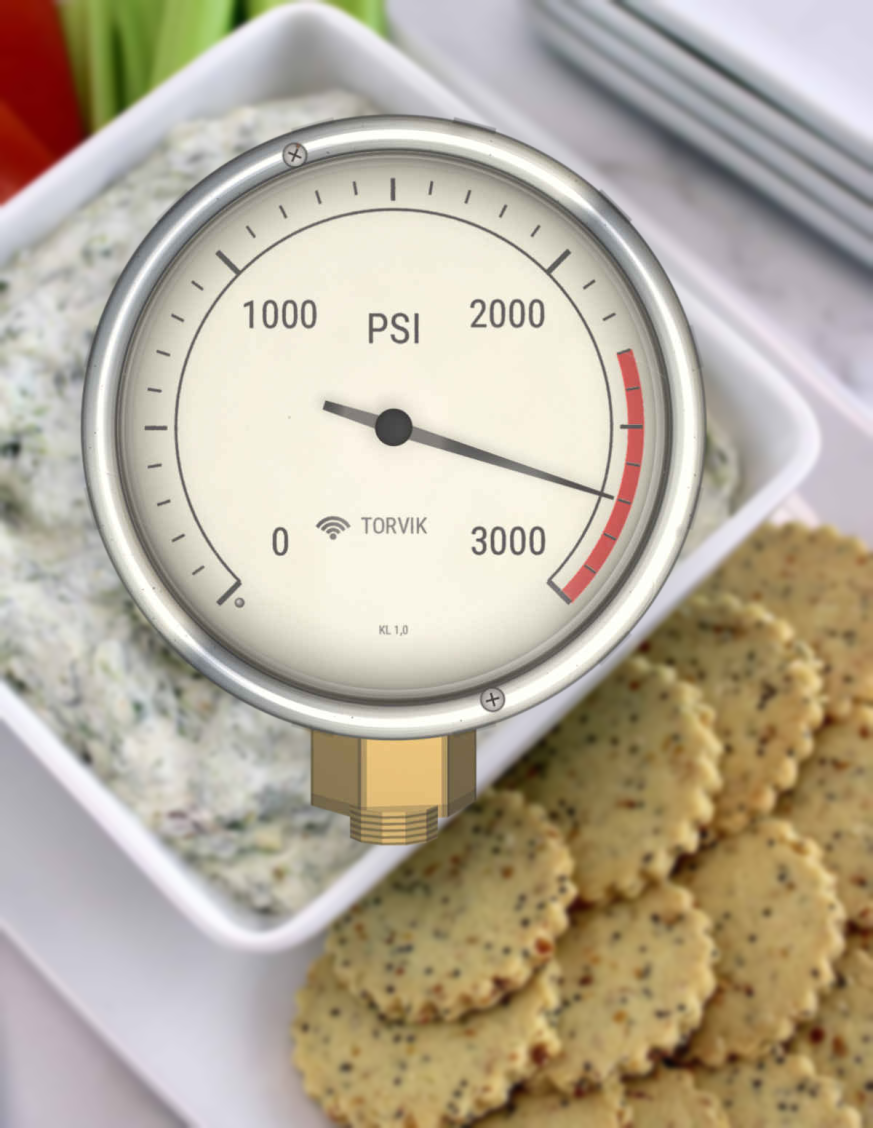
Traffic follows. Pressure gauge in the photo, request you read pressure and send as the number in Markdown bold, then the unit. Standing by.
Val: **2700** psi
